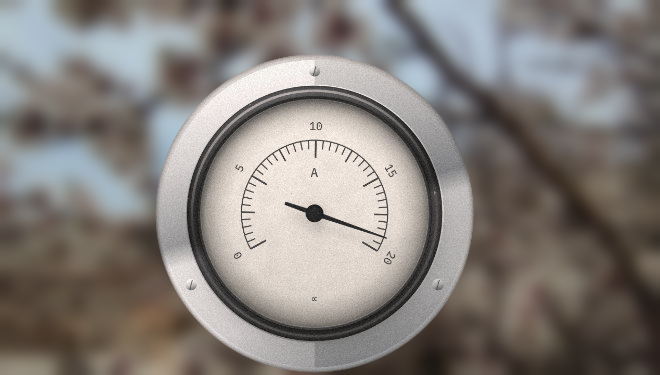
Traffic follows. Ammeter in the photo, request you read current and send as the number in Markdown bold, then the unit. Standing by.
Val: **19** A
